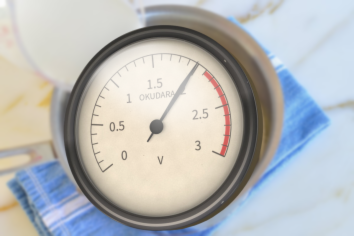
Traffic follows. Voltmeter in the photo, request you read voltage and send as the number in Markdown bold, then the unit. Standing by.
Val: **2** V
